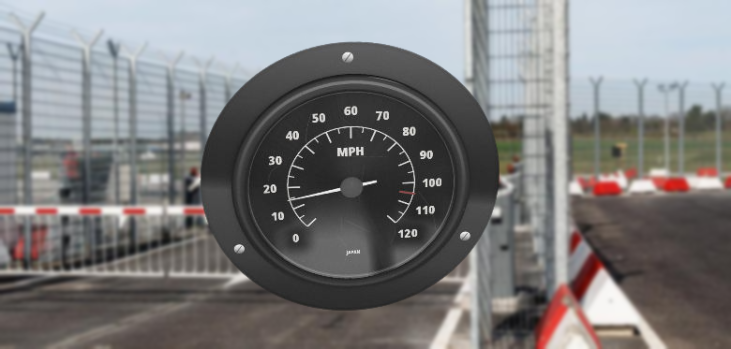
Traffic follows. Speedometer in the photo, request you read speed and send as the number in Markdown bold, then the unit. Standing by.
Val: **15** mph
